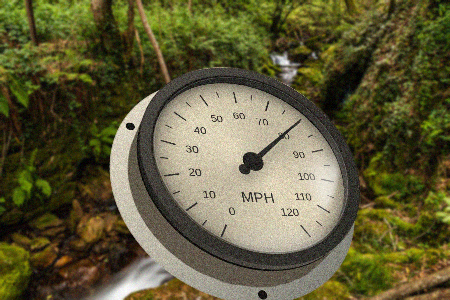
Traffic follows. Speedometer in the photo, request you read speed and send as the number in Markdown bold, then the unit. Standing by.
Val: **80** mph
